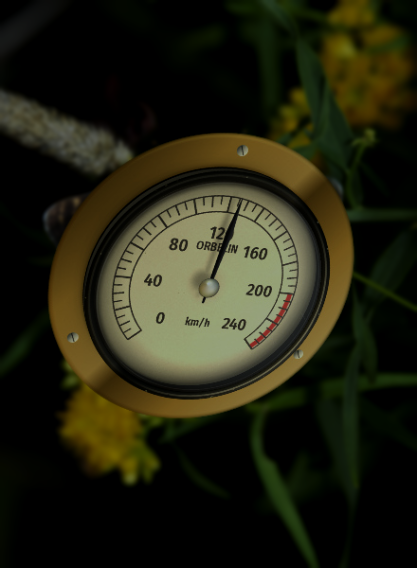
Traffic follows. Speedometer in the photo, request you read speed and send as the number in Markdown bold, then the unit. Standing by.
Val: **125** km/h
